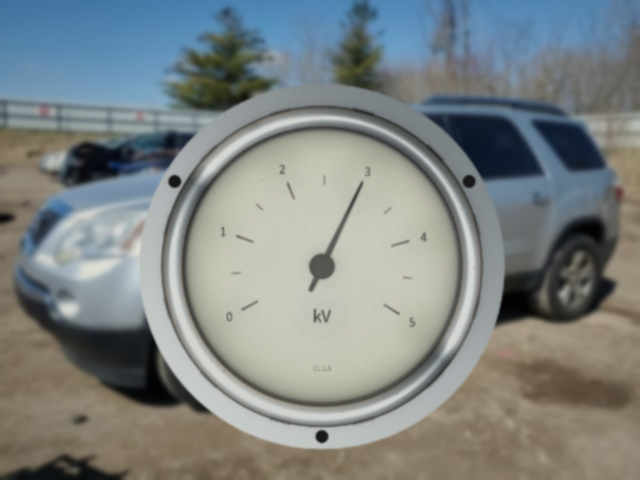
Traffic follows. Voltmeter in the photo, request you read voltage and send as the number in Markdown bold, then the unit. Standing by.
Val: **3** kV
